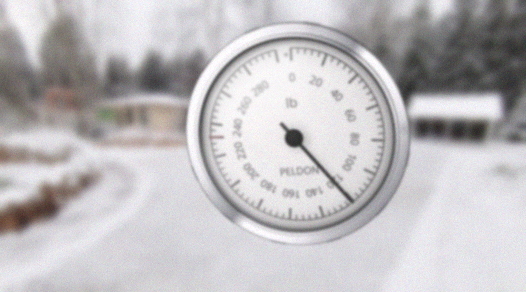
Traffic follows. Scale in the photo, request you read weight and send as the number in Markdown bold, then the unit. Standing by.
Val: **120** lb
